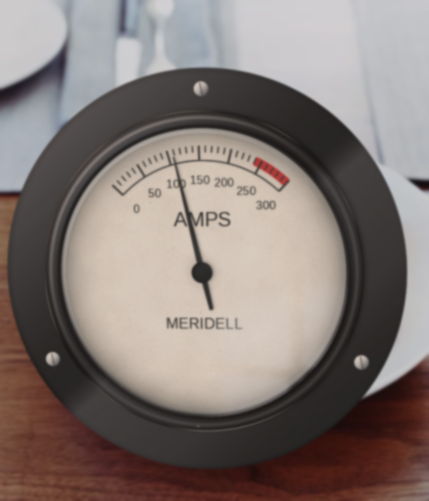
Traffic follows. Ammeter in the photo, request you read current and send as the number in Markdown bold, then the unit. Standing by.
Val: **110** A
